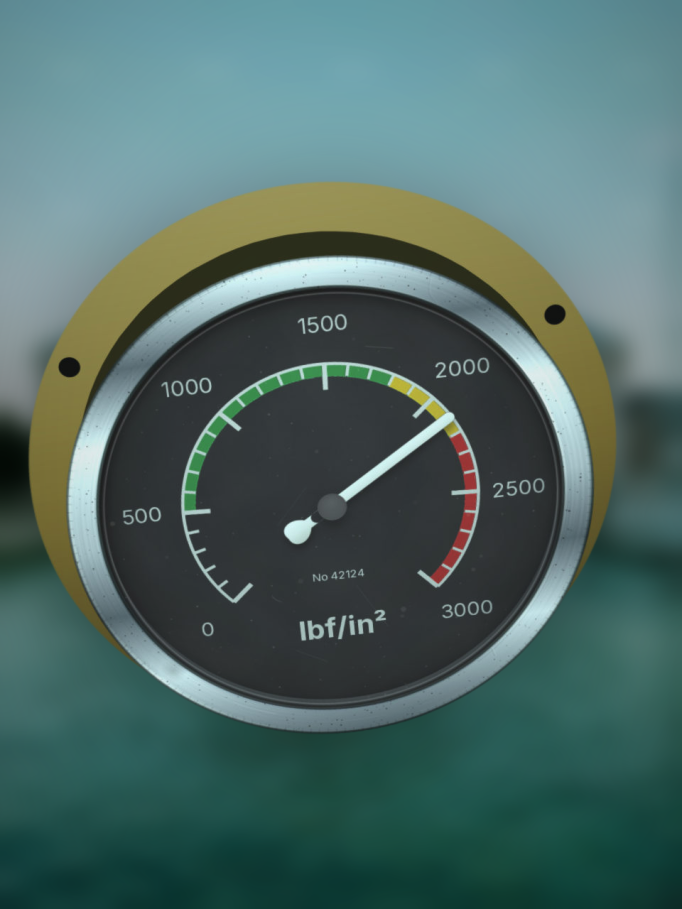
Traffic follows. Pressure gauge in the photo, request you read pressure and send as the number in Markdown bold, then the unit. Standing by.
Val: **2100** psi
